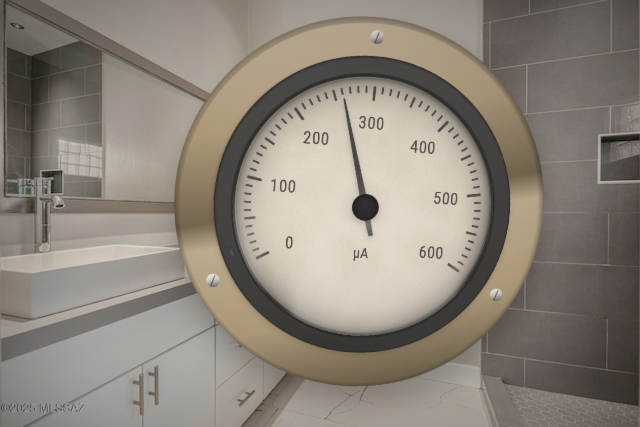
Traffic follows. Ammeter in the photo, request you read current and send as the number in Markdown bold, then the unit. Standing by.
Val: **260** µA
